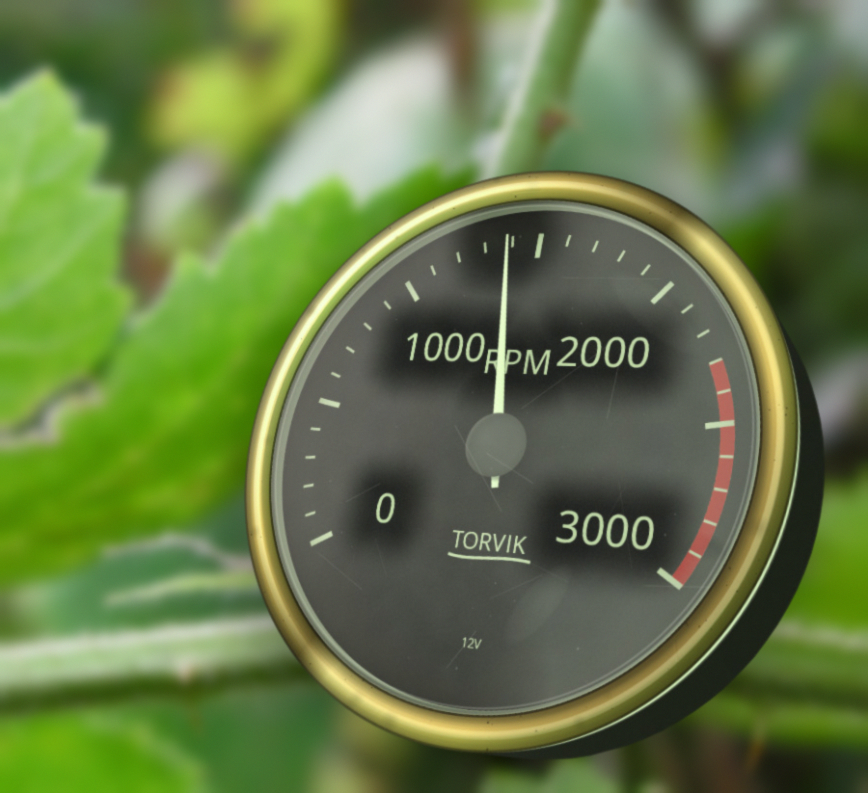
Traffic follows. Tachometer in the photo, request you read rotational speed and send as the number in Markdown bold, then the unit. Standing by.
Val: **1400** rpm
